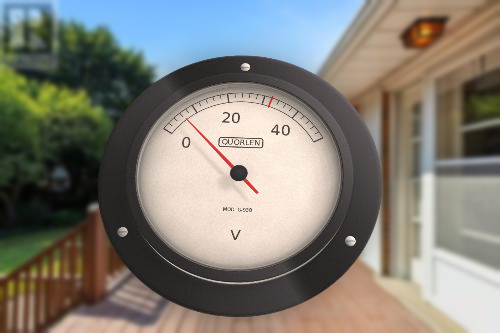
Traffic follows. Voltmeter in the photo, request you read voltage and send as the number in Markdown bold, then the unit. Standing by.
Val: **6** V
